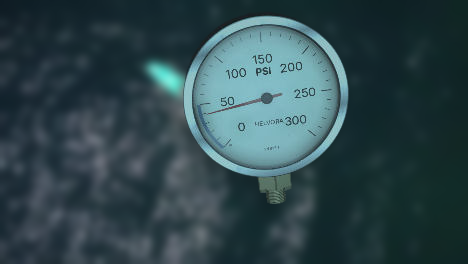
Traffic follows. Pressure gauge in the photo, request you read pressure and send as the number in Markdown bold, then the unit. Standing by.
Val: **40** psi
